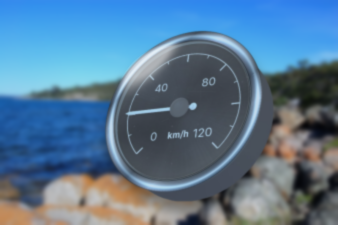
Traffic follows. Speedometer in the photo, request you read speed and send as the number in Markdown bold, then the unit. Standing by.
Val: **20** km/h
